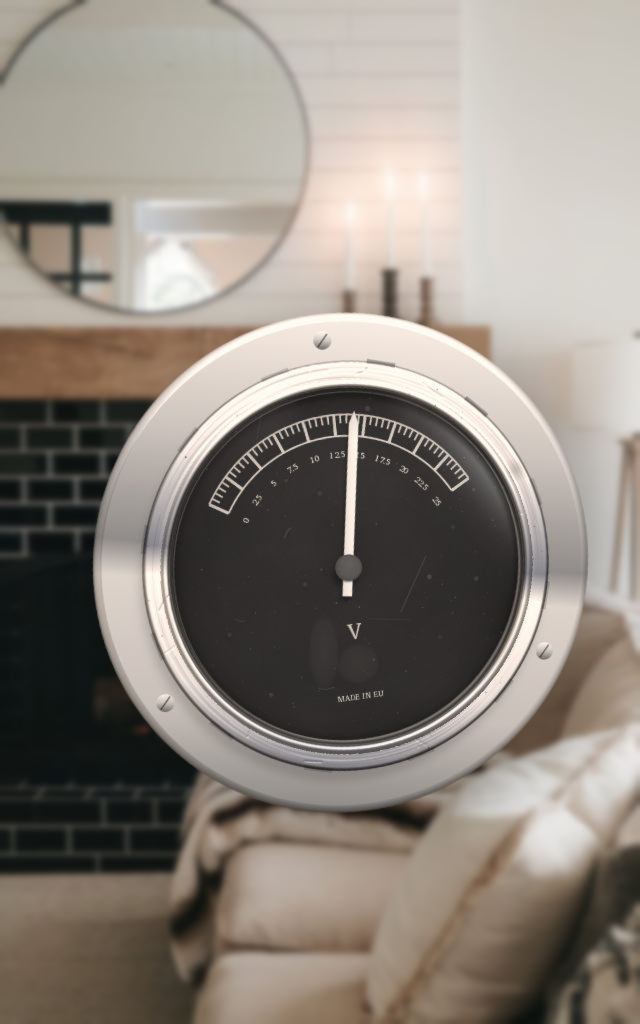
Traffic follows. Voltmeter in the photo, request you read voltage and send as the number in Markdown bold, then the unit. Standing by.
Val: **14** V
